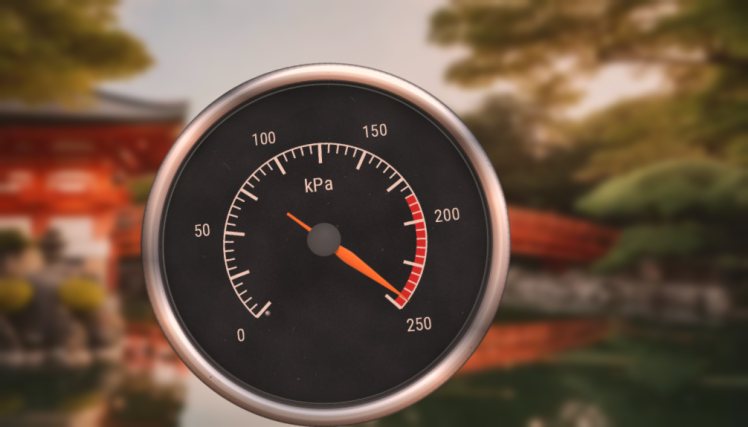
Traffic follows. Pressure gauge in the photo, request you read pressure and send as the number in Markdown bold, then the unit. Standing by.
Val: **245** kPa
